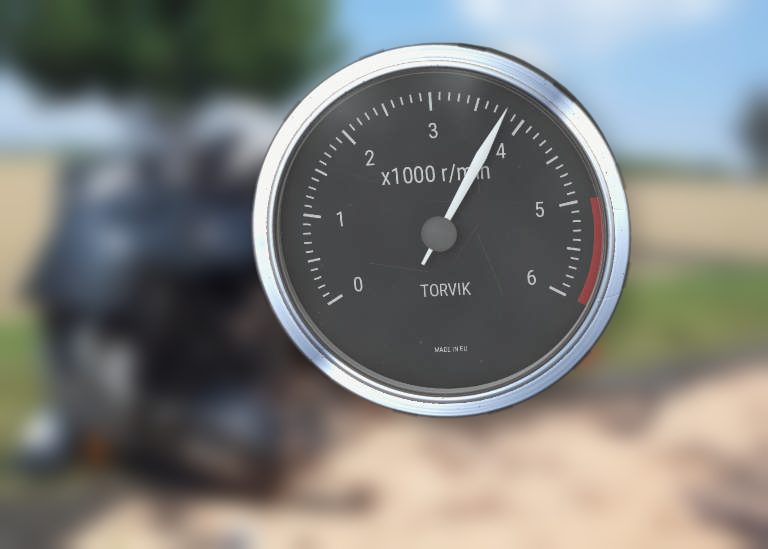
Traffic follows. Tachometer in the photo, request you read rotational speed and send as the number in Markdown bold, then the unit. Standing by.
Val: **3800** rpm
